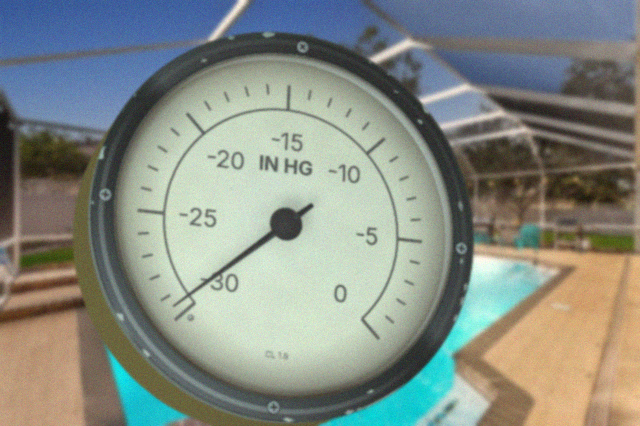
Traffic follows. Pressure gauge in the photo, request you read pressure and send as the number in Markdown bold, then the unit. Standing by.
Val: **-29.5** inHg
